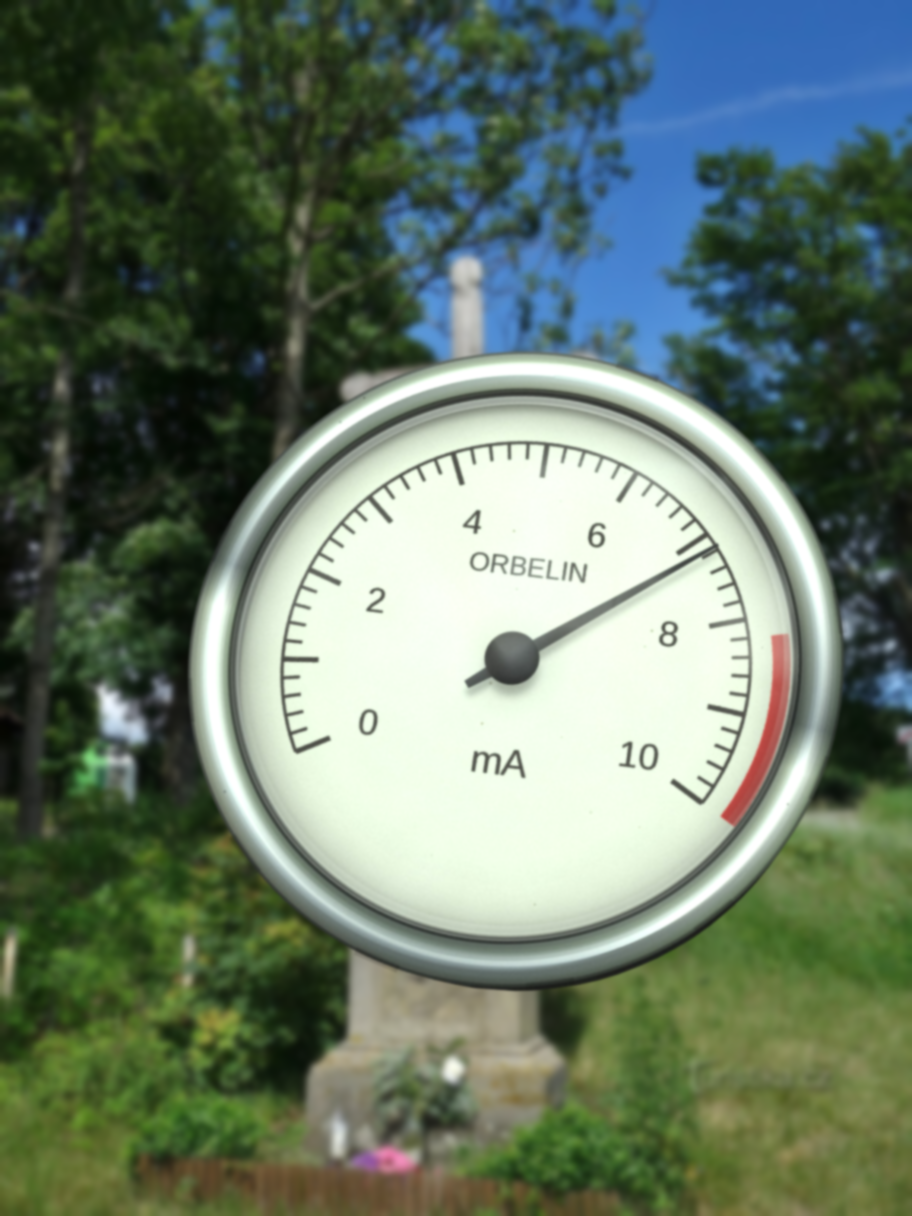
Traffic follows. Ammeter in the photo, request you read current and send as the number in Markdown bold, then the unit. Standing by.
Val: **7.2** mA
